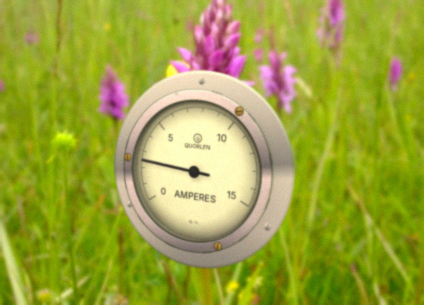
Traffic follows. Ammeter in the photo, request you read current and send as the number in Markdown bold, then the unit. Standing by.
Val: **2.5** A
